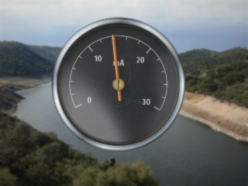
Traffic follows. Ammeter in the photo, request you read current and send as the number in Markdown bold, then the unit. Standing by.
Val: **14** mA
